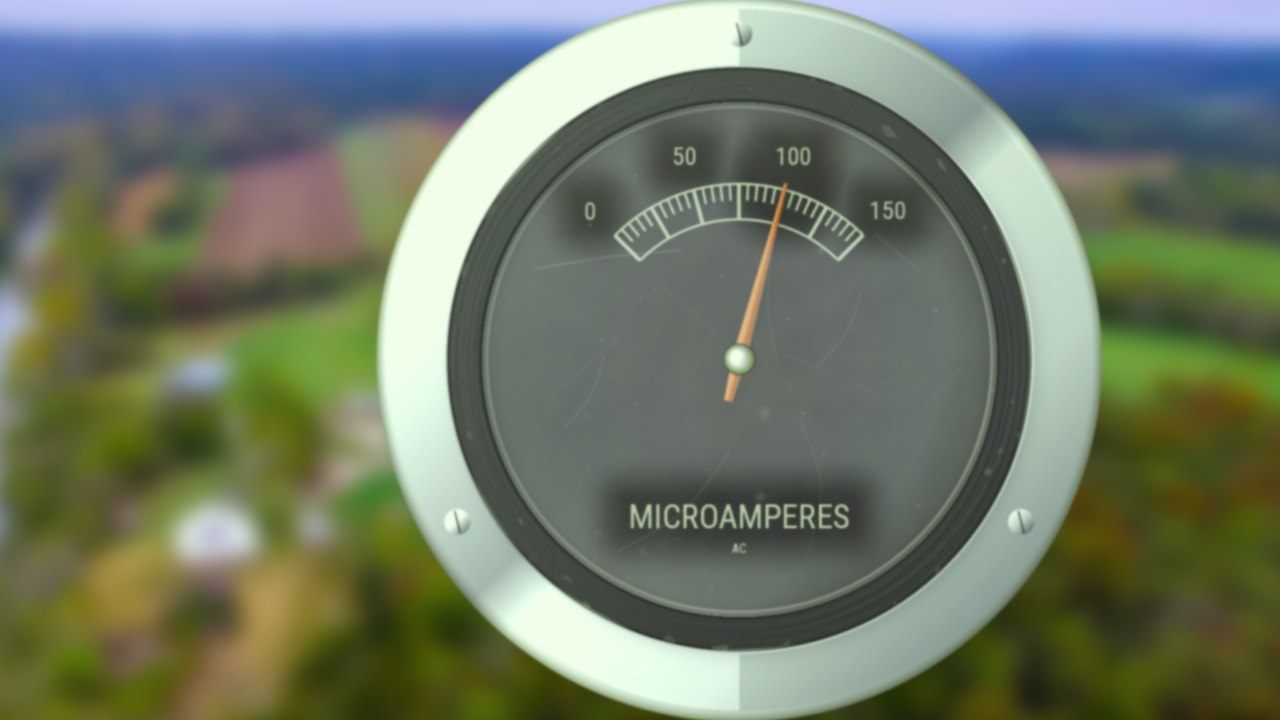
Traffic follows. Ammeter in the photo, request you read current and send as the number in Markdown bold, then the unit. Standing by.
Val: **100** µA
